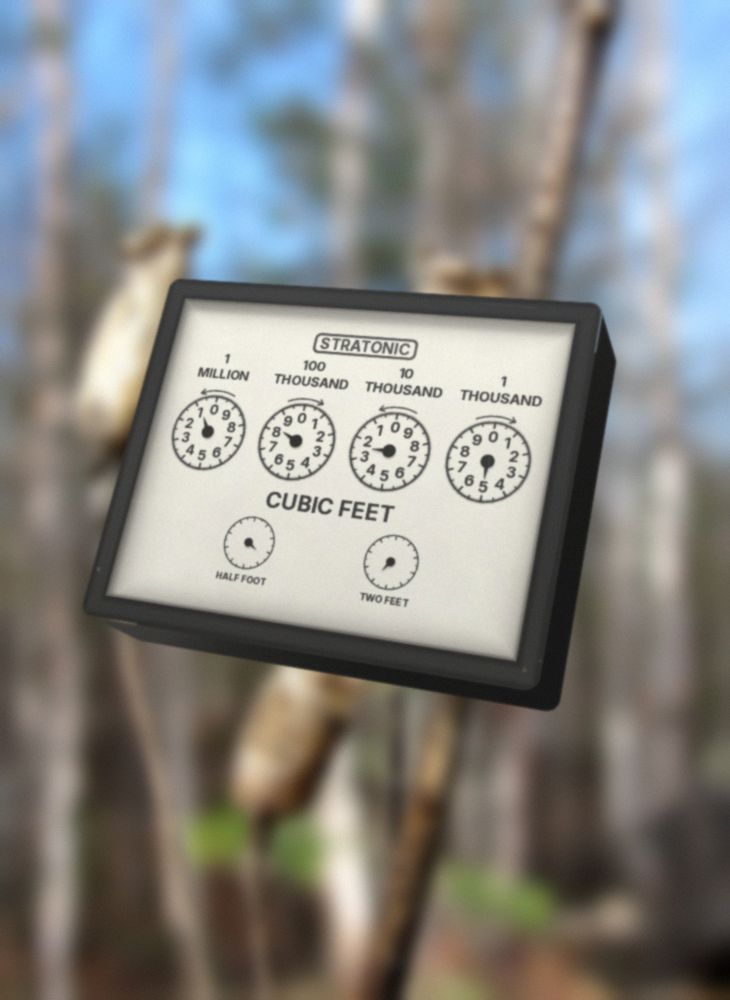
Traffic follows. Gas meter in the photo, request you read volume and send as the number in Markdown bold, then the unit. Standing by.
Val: **82500** ft³
